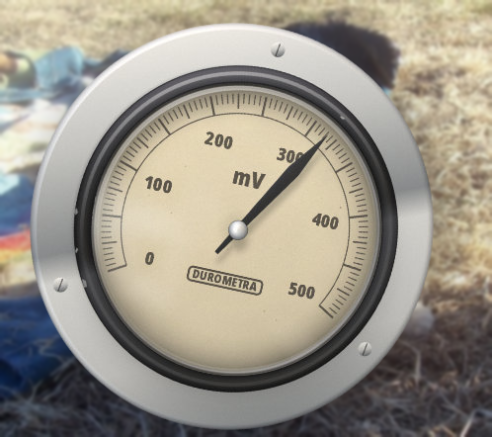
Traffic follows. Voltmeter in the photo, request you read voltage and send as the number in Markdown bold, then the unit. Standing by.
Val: **315** mV
